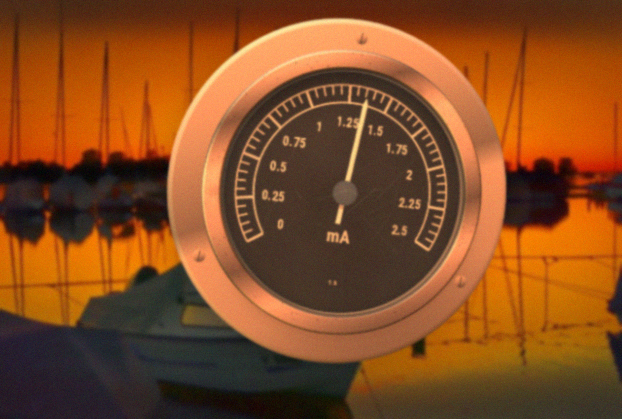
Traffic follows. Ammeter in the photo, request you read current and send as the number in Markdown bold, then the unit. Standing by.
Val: **1.35** mA
